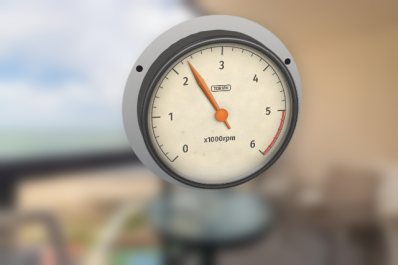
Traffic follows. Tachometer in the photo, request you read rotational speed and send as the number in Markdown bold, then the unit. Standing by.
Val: **2300** rpm
